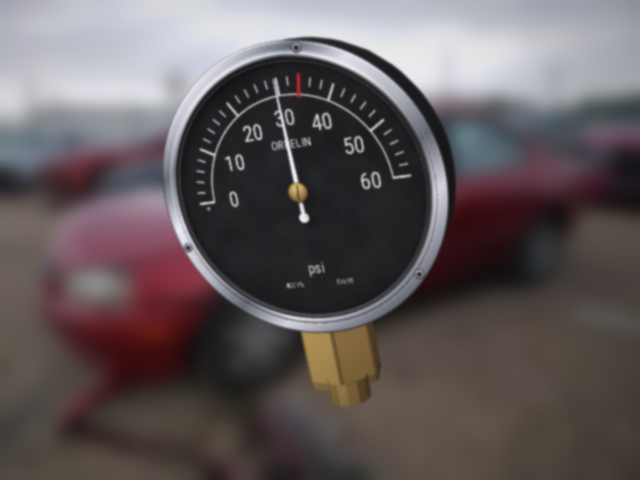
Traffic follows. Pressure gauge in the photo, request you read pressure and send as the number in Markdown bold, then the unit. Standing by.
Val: **30** psi
